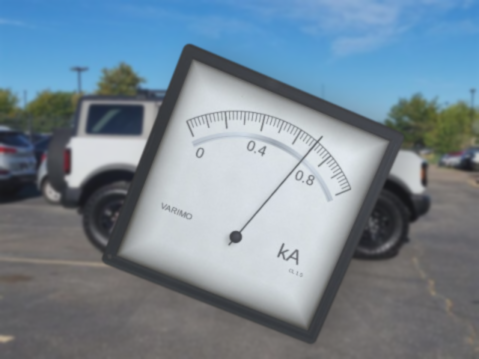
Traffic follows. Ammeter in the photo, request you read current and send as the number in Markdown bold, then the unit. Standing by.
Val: **0.7** kA
